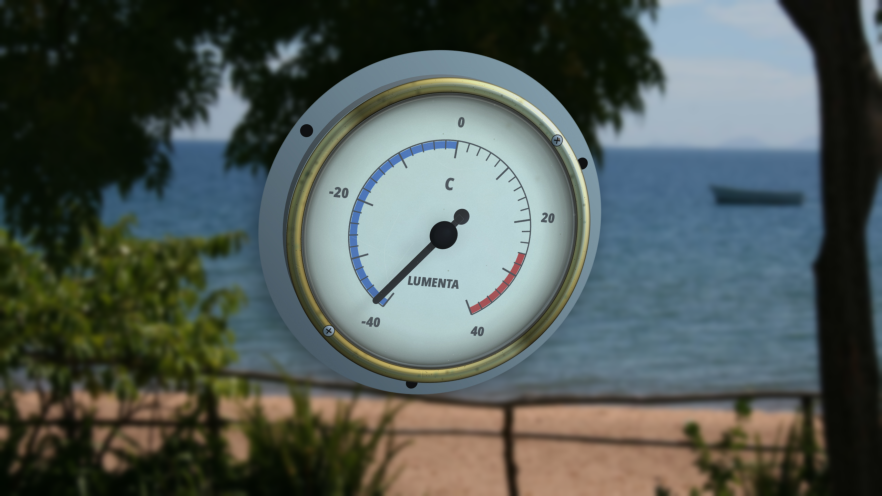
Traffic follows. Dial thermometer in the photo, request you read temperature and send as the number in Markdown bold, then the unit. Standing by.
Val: **-38** °C
